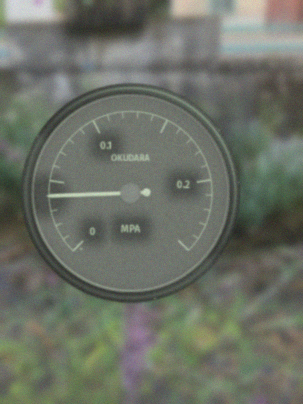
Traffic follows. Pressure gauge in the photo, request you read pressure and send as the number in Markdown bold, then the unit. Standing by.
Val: **0.04** MPa
